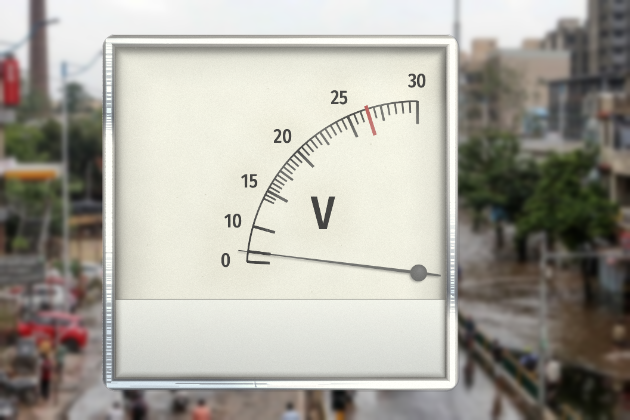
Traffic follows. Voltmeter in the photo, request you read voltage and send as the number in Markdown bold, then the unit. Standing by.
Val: **5** V
